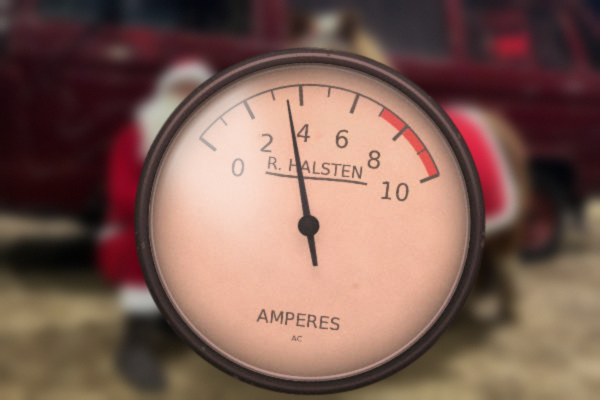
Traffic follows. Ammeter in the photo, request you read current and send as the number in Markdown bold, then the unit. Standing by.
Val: **3.5** A
